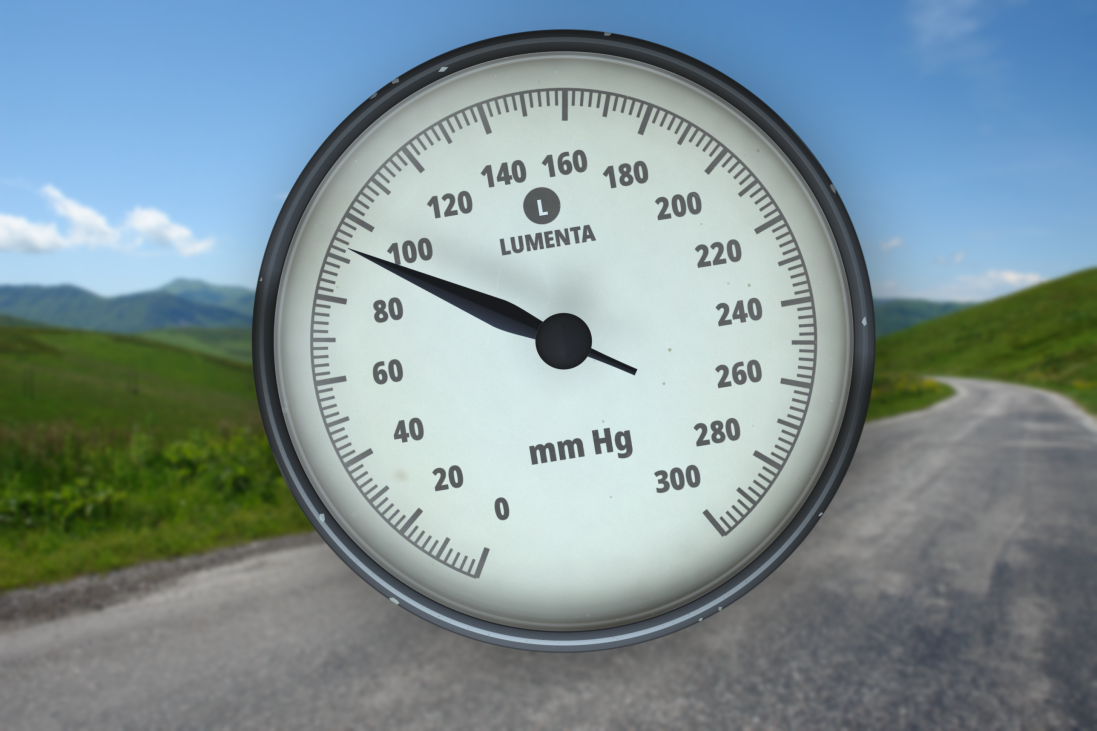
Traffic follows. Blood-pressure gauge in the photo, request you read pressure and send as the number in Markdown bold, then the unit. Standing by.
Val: **93** mmHg
